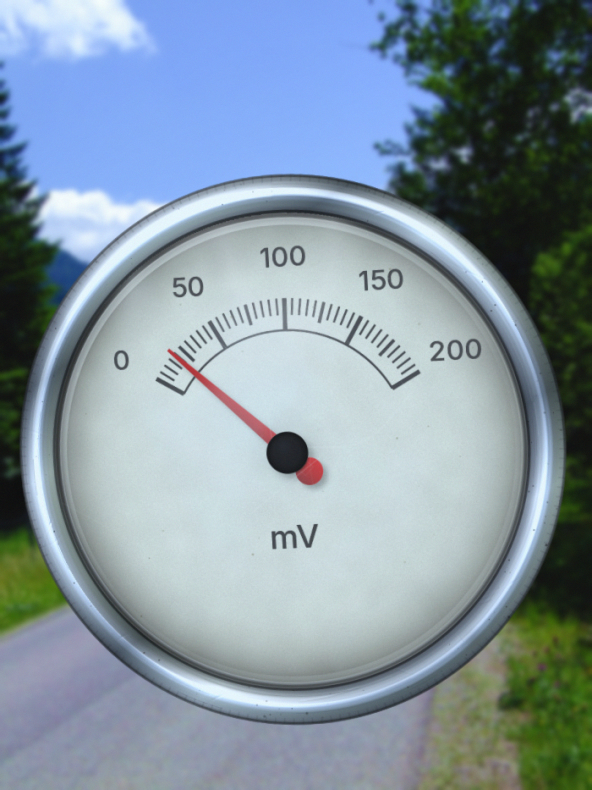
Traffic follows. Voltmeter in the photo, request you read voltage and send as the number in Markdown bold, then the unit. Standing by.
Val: **20** mV
